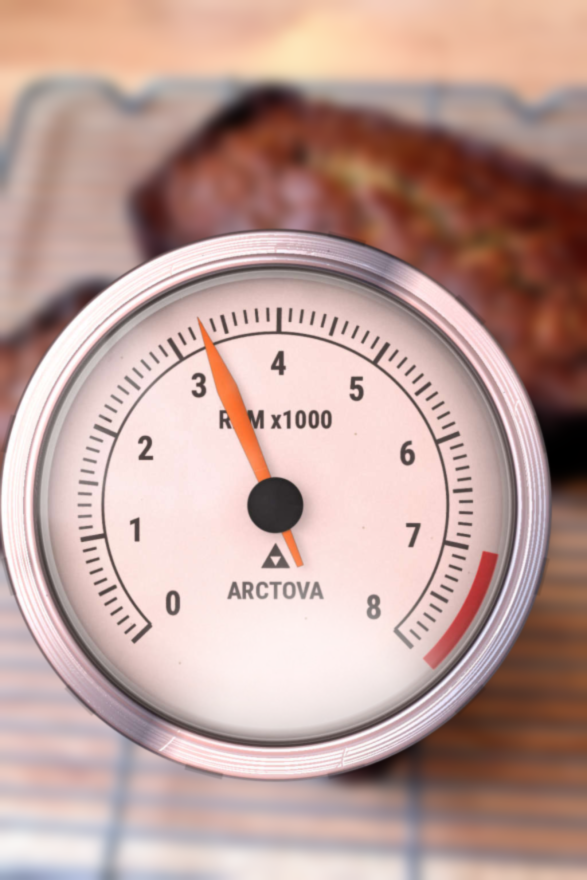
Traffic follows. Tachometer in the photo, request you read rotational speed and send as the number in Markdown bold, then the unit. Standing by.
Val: **3300** rpm
